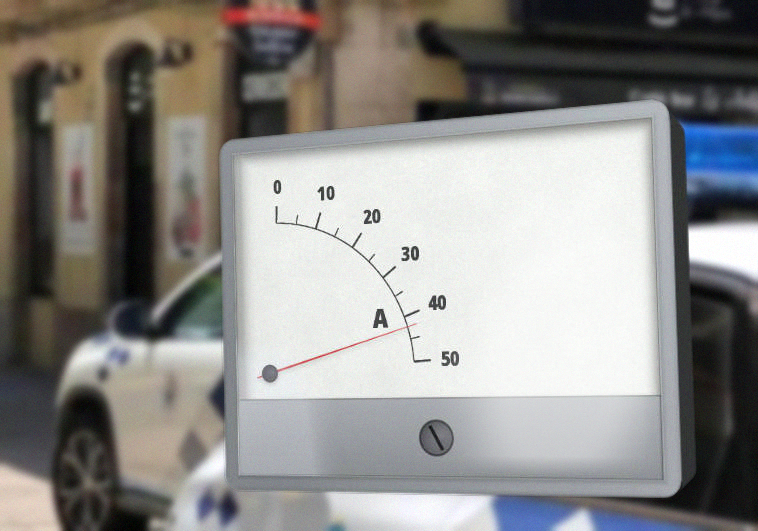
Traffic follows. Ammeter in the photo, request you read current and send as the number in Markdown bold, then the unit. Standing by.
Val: **42.5** A
